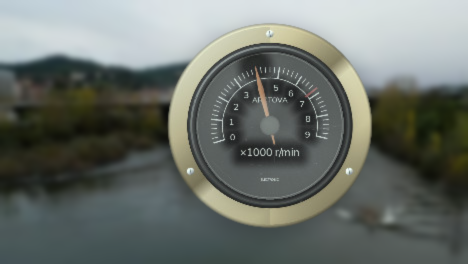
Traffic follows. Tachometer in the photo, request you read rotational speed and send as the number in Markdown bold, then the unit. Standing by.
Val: **4000** rpm
